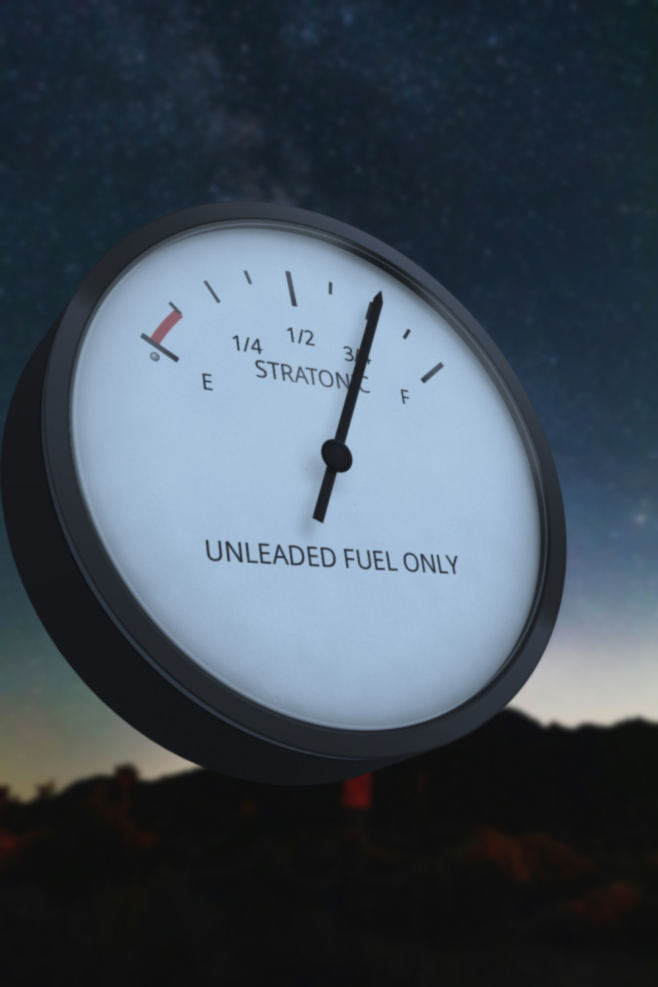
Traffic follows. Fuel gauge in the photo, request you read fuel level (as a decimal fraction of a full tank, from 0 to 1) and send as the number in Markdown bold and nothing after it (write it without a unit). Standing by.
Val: **0.75**
